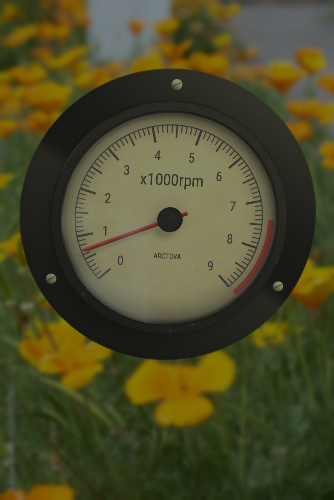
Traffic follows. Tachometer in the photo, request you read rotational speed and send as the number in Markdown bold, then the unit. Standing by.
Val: **700** rpm
